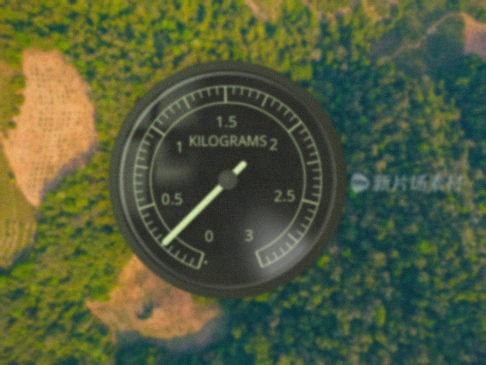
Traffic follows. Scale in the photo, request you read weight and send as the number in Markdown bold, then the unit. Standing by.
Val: **0.25** kg
